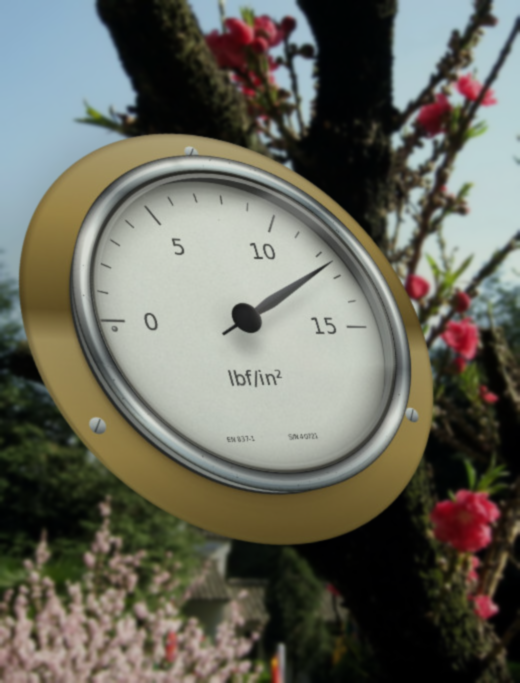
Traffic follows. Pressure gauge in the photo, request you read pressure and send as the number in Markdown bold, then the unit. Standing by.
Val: **12.5** psi
